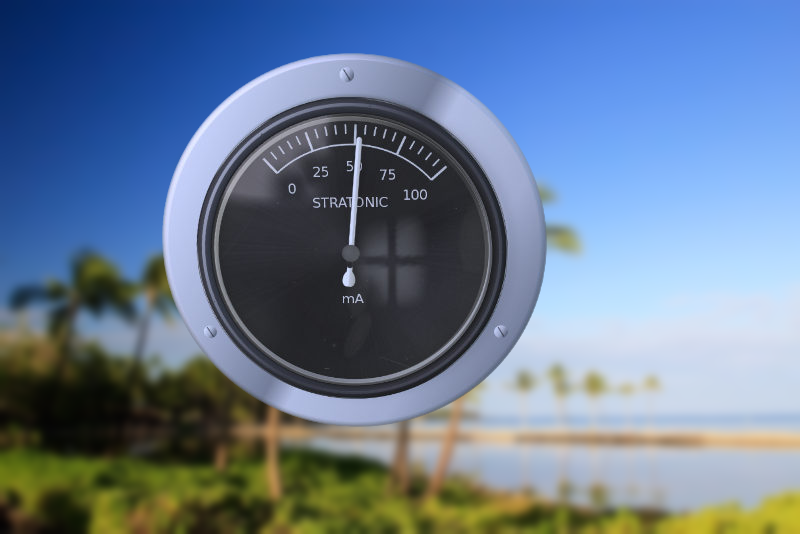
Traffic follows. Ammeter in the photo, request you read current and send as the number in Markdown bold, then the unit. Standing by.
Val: **52.5** mA
